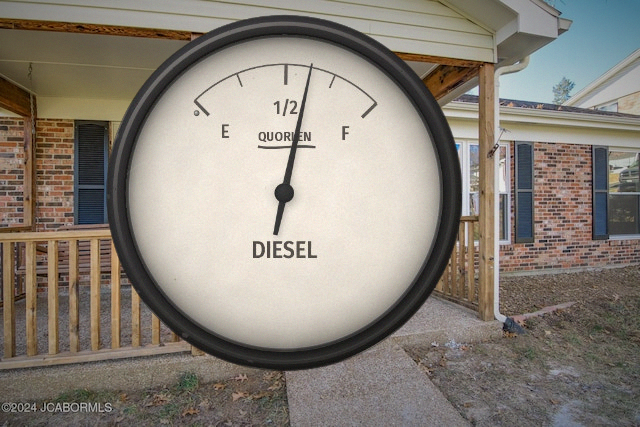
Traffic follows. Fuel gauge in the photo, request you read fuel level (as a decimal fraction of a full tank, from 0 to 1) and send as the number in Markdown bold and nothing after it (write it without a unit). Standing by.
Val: **0.625**
